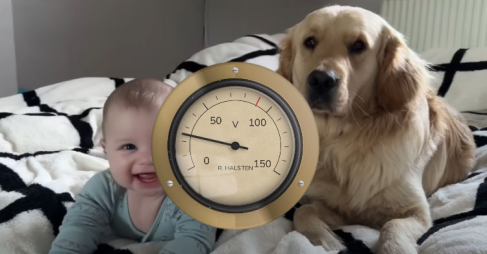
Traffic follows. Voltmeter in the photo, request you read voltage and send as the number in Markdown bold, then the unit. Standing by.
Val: **25** V
